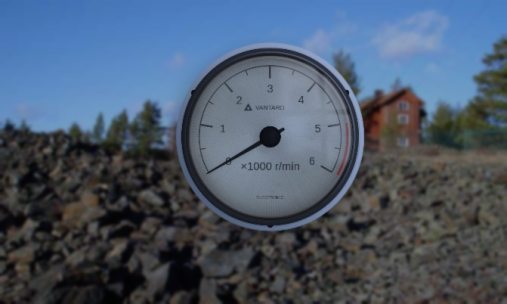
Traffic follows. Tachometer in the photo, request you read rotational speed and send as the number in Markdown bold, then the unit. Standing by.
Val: **0** rpm
